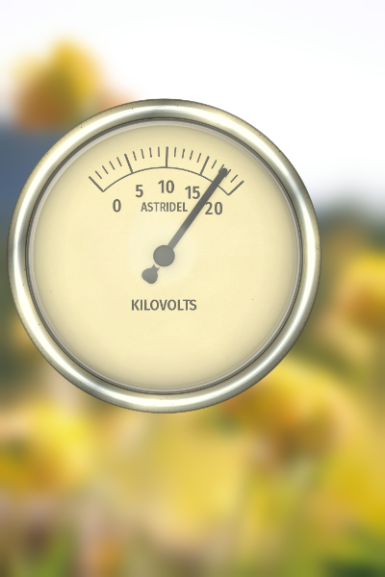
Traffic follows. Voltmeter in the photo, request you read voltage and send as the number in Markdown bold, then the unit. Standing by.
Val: **17.5** kV
